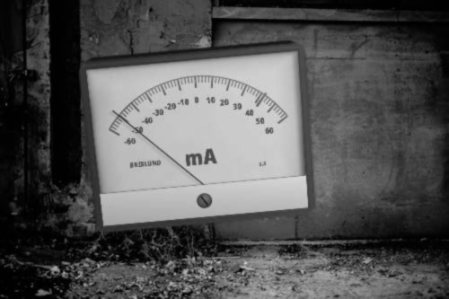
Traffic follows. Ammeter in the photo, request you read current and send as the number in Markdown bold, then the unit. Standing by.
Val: **-50** mA
